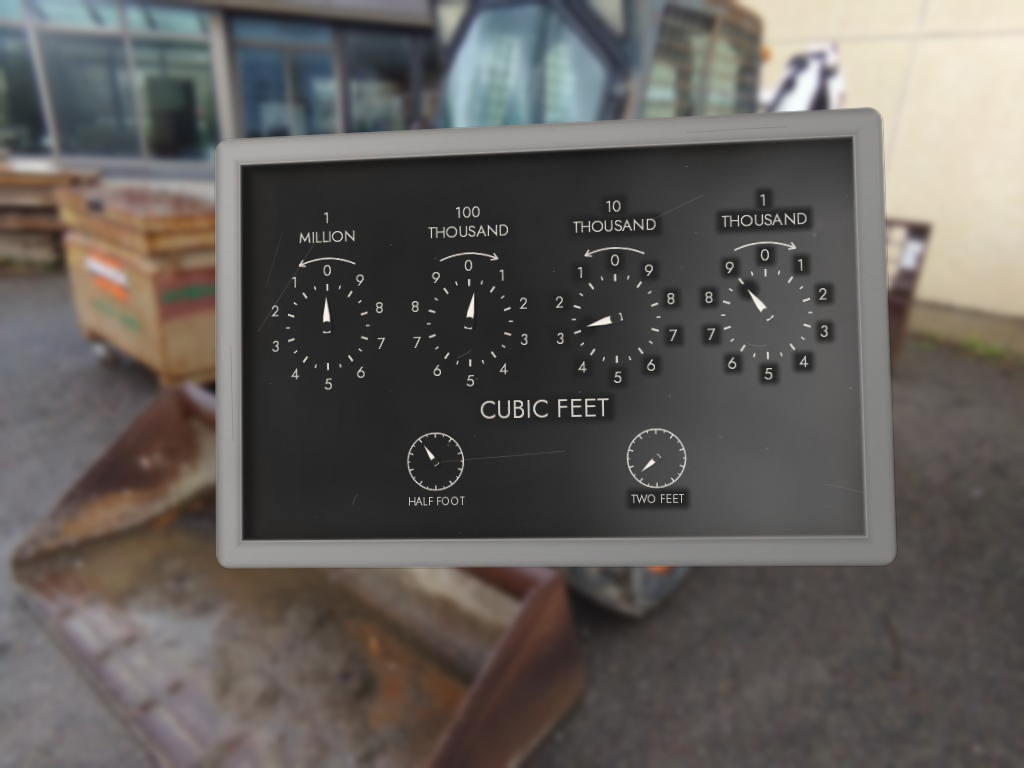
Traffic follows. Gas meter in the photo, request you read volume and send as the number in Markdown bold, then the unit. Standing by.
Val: **2900** ft³
